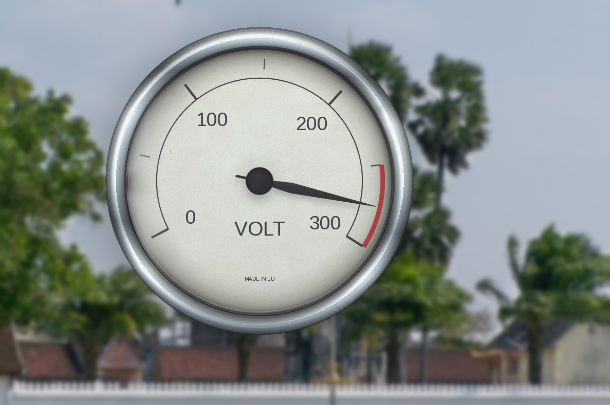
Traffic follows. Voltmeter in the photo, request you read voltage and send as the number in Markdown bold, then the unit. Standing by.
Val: **275** V
